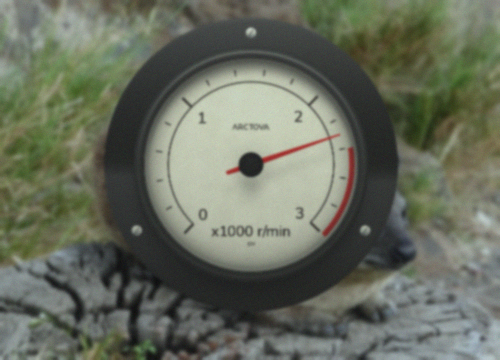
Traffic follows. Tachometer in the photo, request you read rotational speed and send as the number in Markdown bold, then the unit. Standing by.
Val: **2300** rpm
